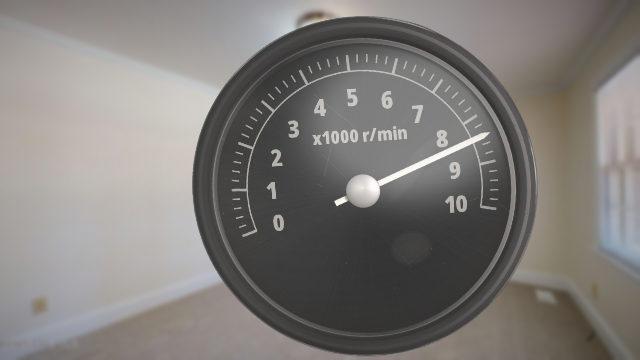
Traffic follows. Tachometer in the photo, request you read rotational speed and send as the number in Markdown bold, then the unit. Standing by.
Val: **8400** rpm
